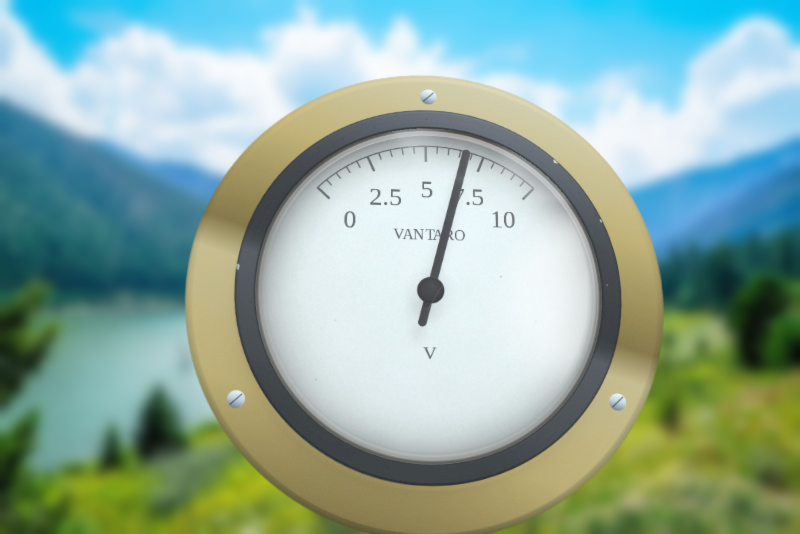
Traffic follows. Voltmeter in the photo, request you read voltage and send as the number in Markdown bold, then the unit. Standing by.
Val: **6.75** V
